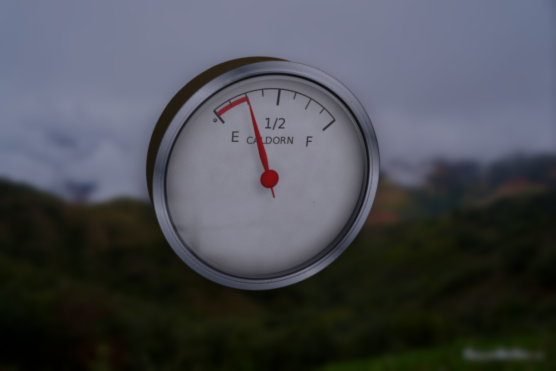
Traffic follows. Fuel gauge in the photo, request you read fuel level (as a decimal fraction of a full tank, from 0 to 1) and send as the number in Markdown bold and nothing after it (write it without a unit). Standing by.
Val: **0.25**
